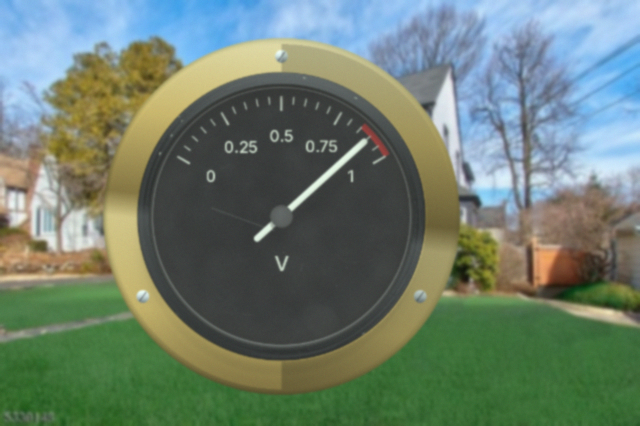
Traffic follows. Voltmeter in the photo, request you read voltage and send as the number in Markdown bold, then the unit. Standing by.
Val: **0.9** V
